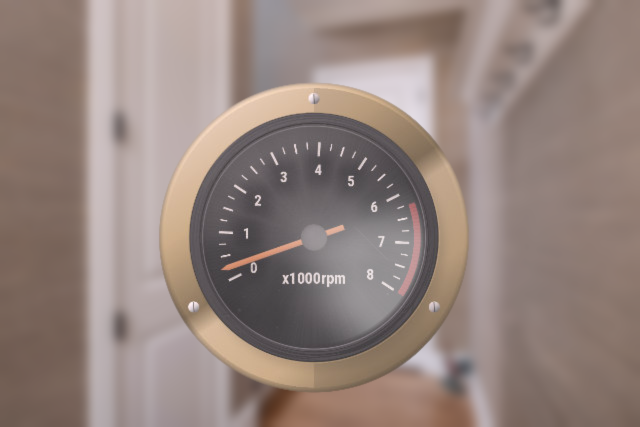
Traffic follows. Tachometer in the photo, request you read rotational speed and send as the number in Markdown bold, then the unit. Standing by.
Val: **250** rpm
